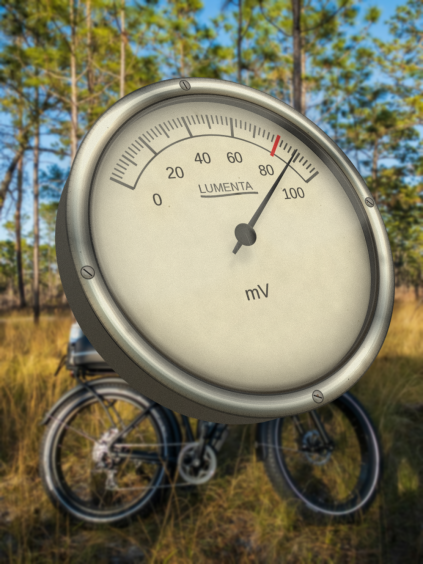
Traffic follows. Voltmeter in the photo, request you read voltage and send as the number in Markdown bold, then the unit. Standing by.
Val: **88** mV
